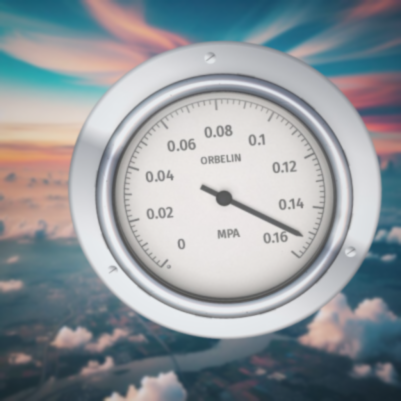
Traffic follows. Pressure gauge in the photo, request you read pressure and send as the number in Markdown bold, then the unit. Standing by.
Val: **0.152** MPa
